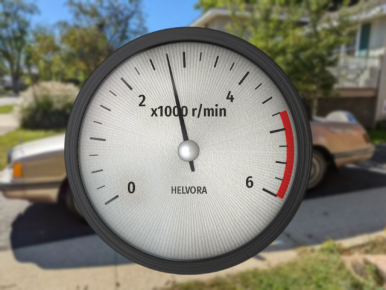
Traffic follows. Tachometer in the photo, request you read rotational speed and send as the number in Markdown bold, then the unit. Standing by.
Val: **2750** rpm
